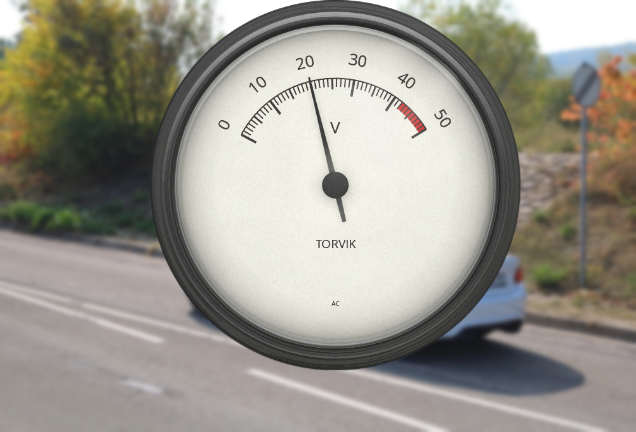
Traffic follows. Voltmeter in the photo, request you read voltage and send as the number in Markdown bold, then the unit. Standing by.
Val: **20** V
